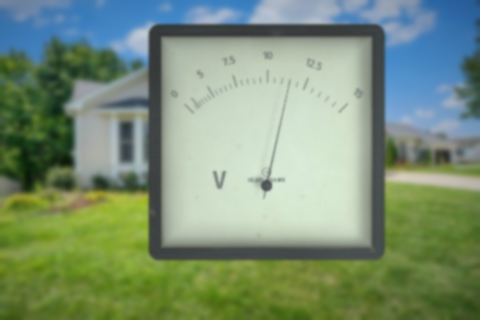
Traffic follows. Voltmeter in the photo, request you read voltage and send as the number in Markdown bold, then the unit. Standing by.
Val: **11.5** V
